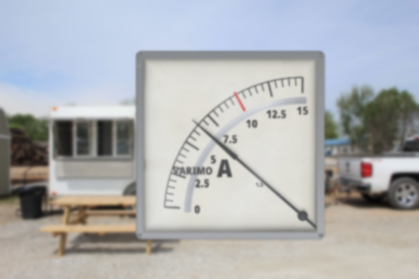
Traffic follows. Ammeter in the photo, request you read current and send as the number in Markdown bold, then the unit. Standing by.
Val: **6.5** A
